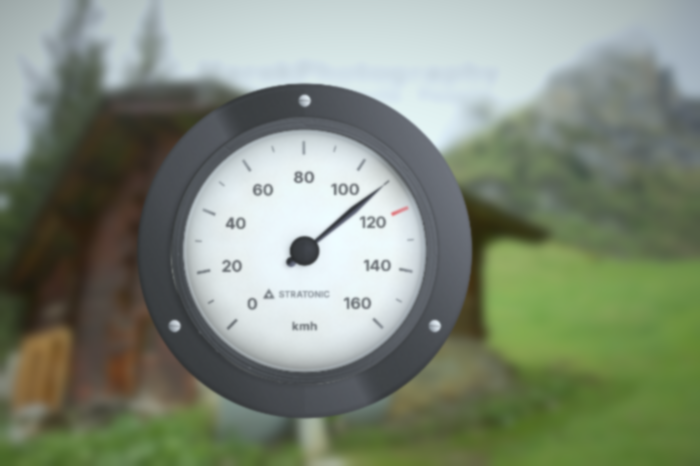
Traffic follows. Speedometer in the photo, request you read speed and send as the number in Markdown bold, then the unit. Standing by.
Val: **110** km/h
